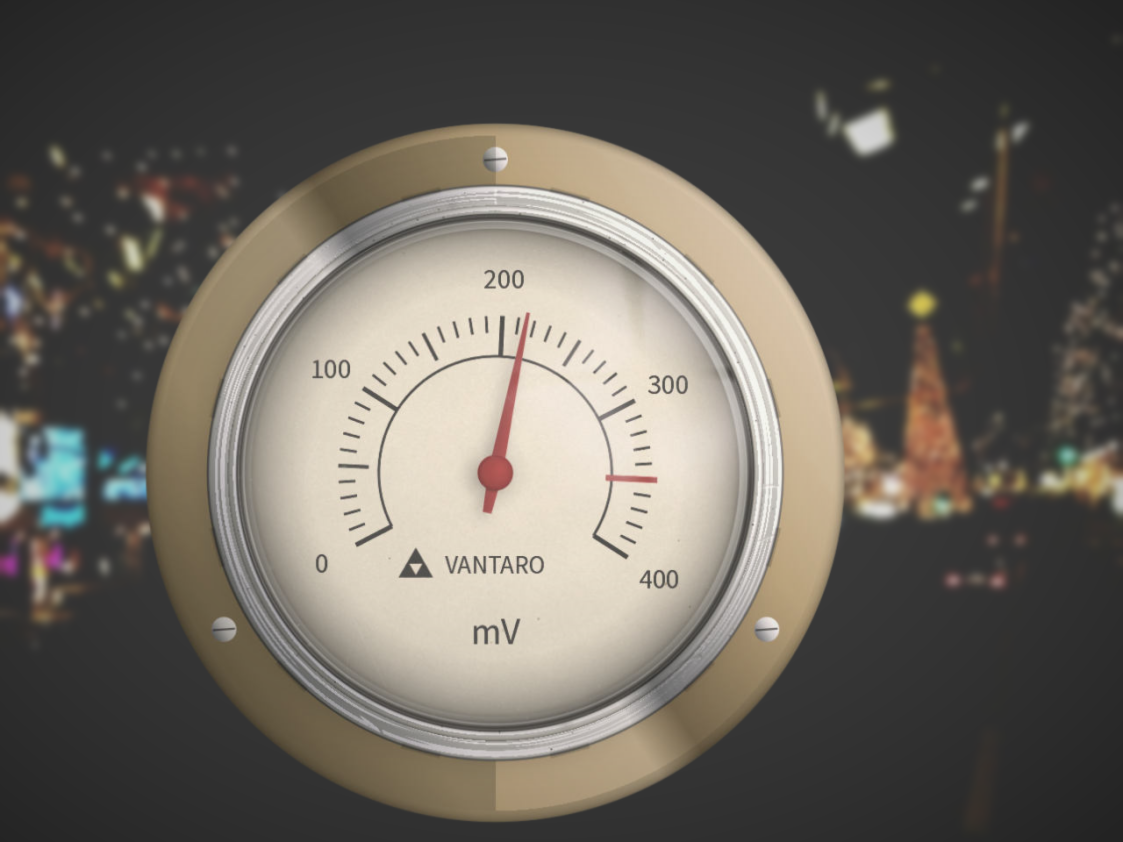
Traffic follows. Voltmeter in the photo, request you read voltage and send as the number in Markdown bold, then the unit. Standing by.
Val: **215** mV
